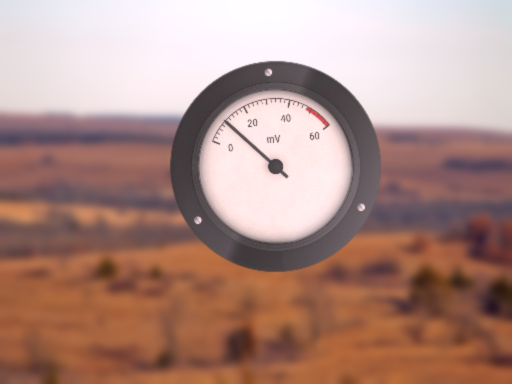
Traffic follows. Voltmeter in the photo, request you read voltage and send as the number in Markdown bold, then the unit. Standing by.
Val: **10** mV
